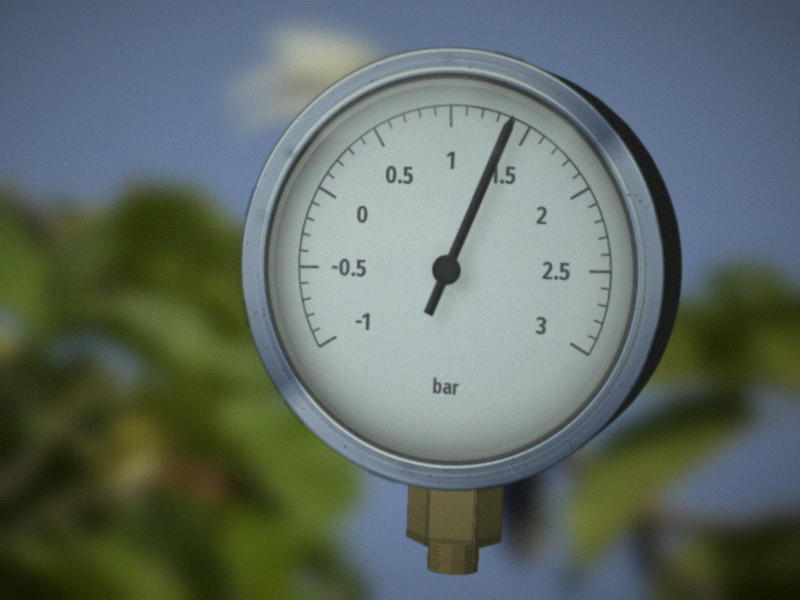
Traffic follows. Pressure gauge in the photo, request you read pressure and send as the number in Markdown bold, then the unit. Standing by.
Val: **1.4** bar
